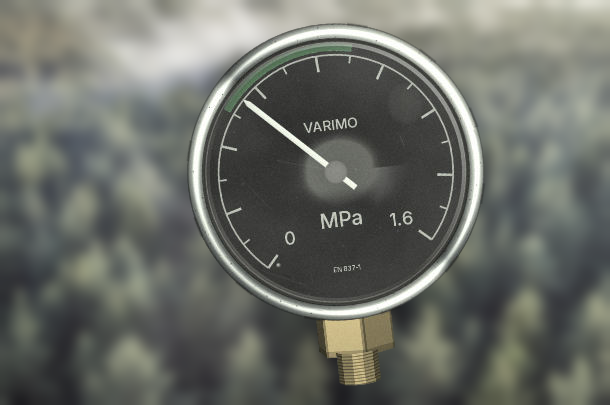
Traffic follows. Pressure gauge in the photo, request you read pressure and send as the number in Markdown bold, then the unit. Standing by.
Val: **0.55** MPa
